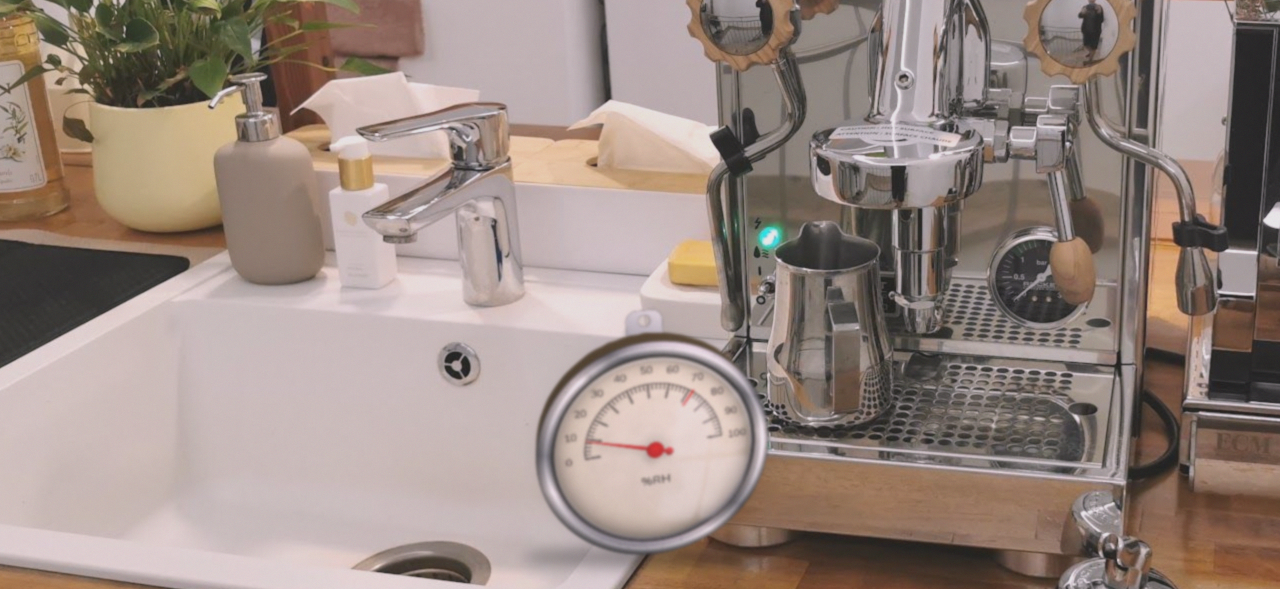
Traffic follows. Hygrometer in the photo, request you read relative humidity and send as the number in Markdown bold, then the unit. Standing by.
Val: **10** %
